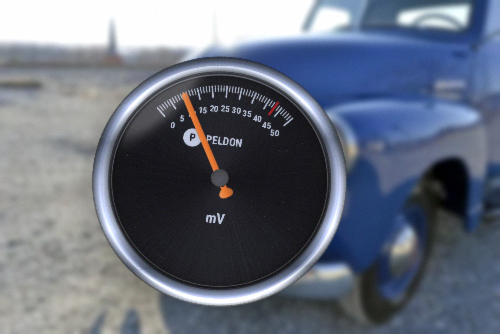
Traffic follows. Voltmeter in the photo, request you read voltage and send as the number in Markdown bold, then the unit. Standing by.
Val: **10** mV
